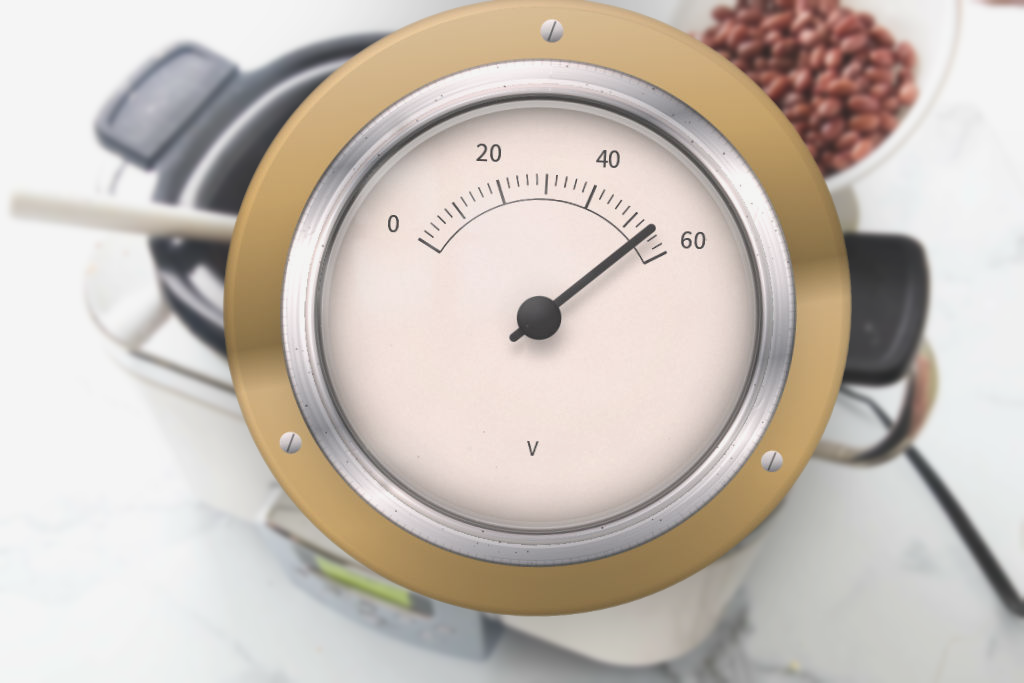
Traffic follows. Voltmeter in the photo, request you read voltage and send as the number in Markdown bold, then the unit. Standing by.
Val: **54** V
